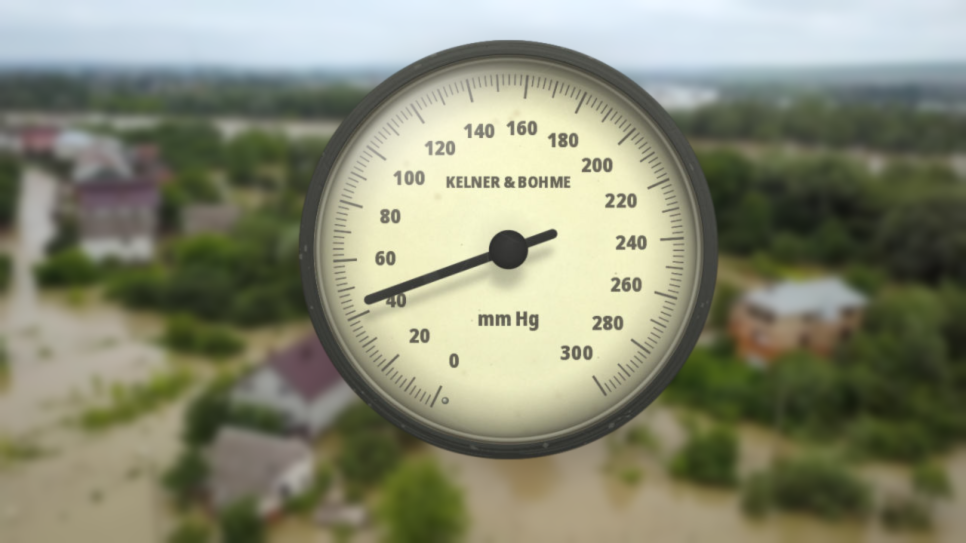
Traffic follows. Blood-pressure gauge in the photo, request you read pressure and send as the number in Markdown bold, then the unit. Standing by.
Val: **44** mmHg
